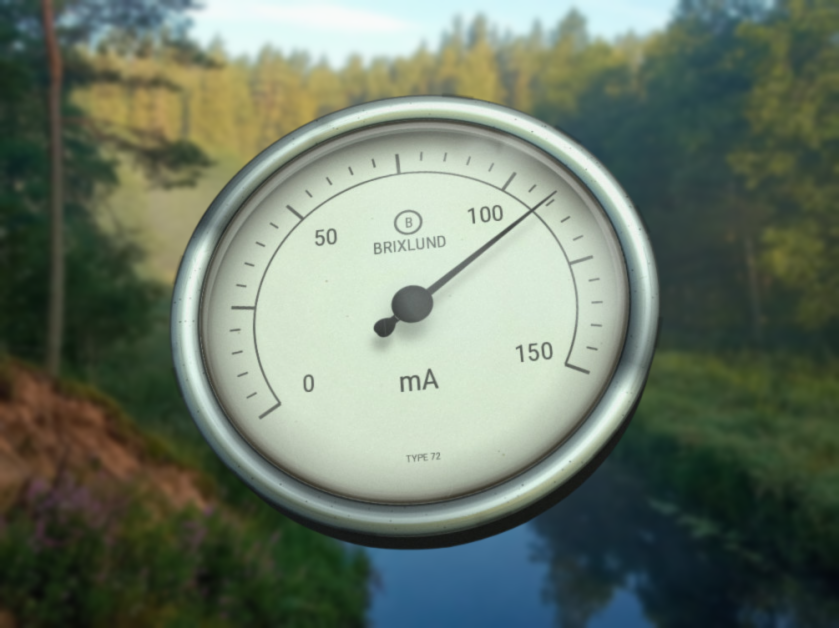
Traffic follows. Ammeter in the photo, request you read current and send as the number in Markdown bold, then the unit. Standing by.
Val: **110** mA
